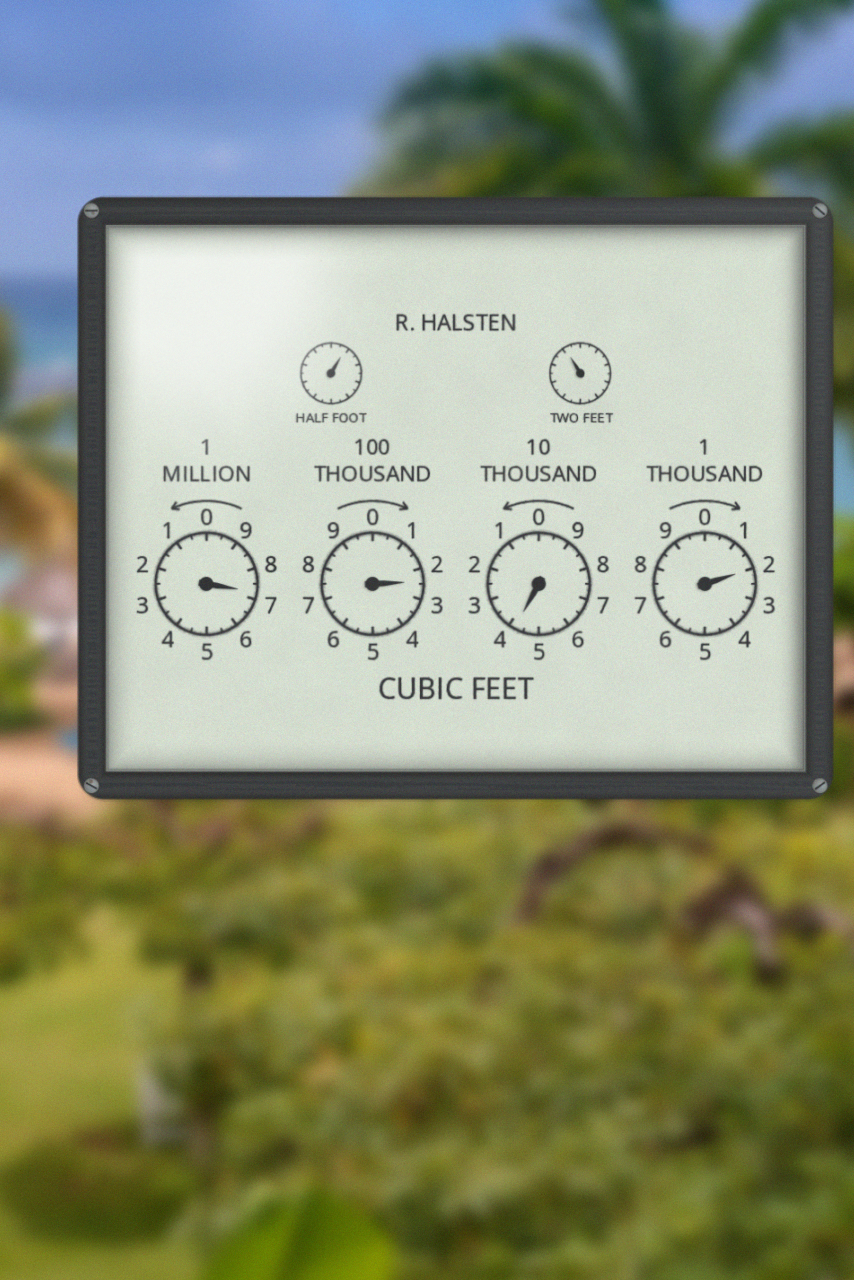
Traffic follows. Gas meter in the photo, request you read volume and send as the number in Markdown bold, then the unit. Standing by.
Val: **724200** ft³
